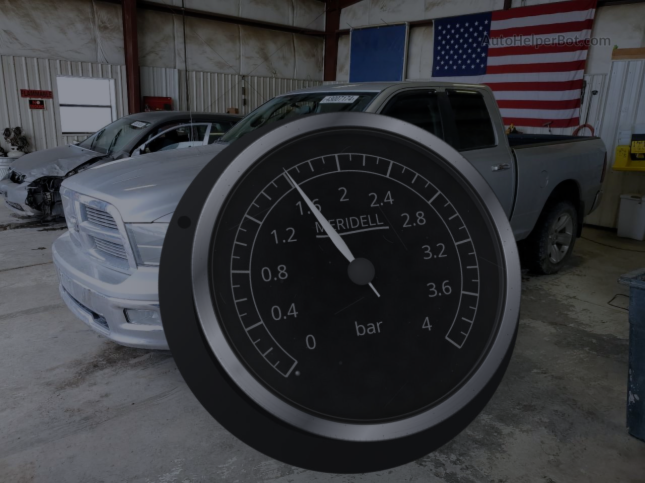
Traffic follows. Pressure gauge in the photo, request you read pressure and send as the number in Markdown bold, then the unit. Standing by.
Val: **1.6** bar
